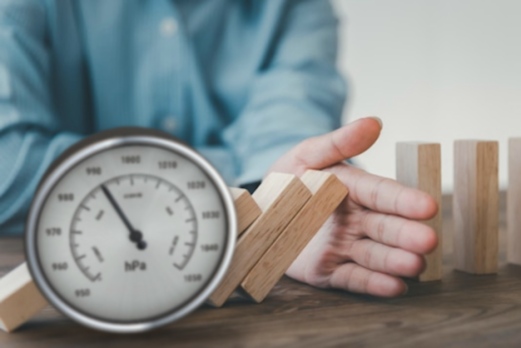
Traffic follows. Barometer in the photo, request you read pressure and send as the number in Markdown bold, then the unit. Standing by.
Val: **990** hPa
